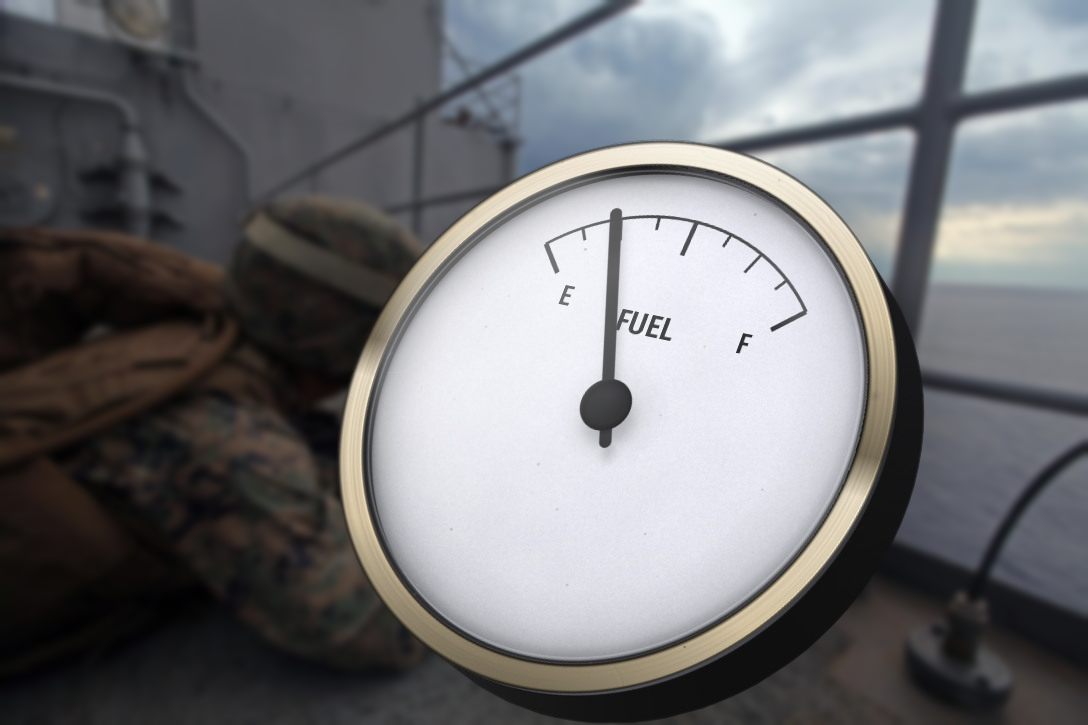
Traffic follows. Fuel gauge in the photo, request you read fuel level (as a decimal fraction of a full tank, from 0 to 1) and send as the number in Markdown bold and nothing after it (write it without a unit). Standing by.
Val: **0.25**
